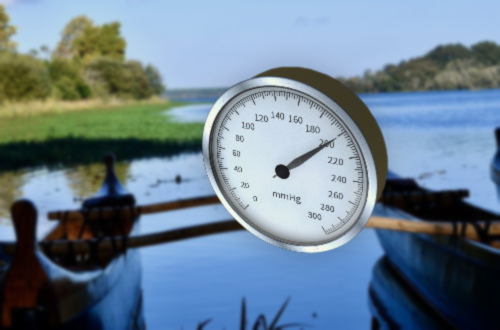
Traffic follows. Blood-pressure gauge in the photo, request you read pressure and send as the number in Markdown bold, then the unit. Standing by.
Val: **200** mmHg
